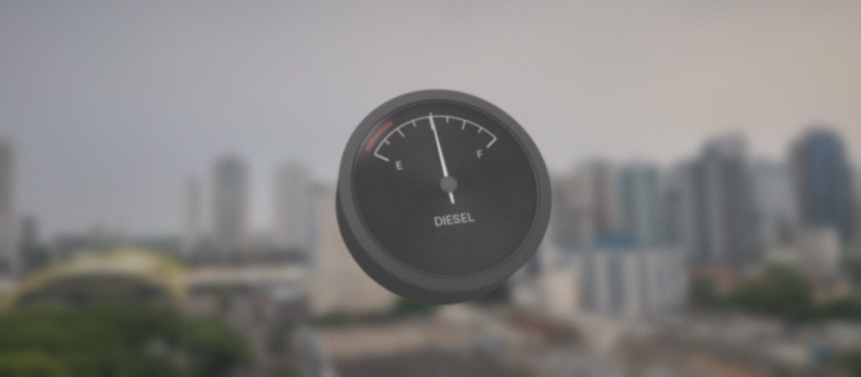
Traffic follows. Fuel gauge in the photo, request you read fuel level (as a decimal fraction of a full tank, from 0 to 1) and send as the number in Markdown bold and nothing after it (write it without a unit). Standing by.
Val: **0.5**
